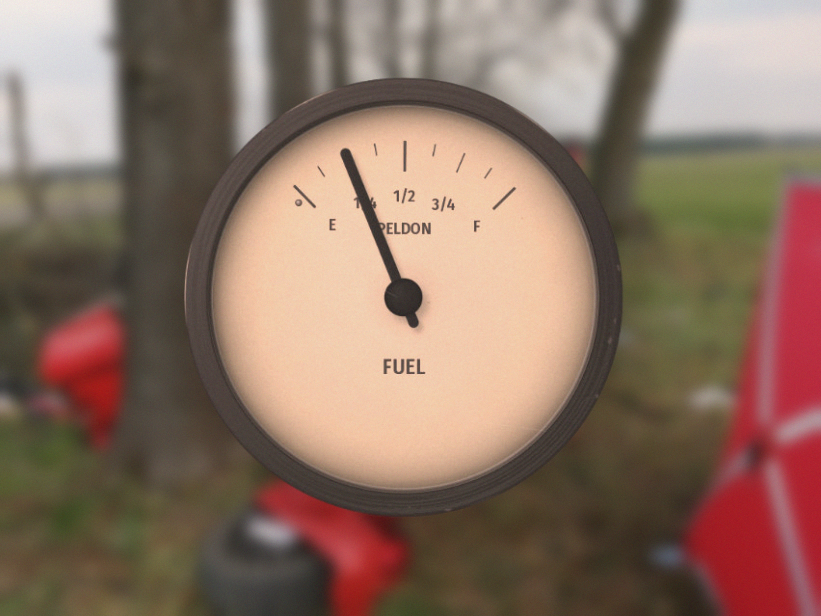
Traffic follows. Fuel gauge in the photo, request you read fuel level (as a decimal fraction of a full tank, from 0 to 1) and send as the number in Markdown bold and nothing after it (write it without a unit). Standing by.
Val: **0.25**
